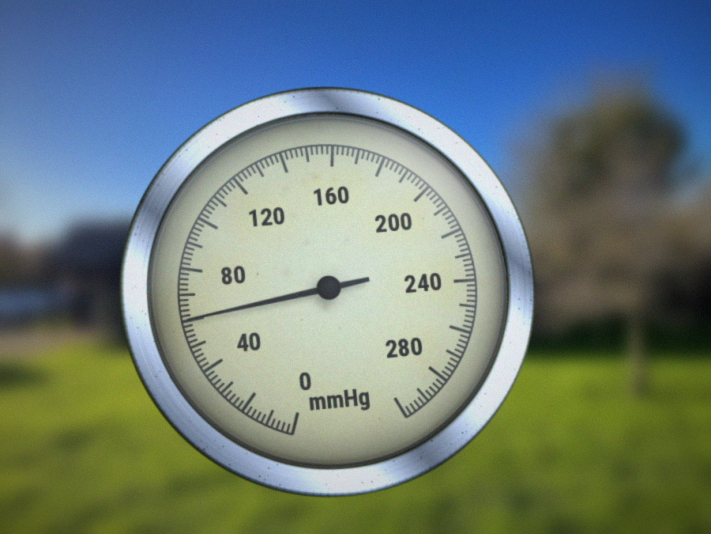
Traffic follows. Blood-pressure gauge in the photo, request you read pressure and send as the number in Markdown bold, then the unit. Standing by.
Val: **60** mmHg
